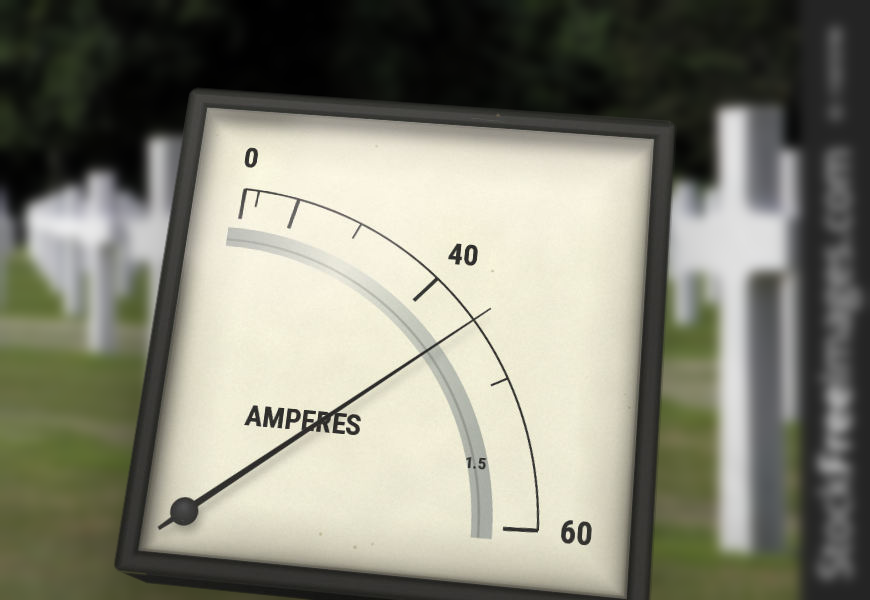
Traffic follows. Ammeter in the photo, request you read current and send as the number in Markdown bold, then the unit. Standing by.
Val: **45** A
